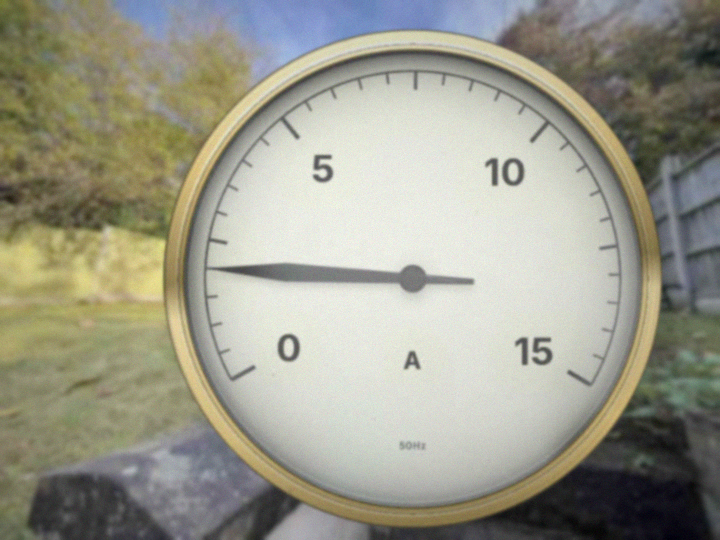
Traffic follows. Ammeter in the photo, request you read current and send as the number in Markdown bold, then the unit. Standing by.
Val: **2** A
